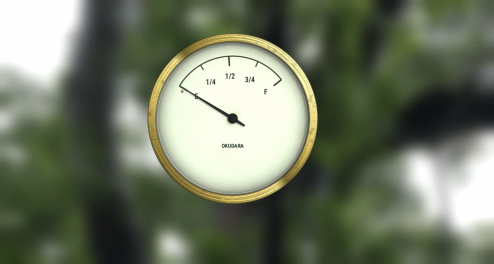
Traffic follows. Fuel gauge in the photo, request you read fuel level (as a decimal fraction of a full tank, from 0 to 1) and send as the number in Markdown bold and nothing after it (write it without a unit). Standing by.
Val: **0**
